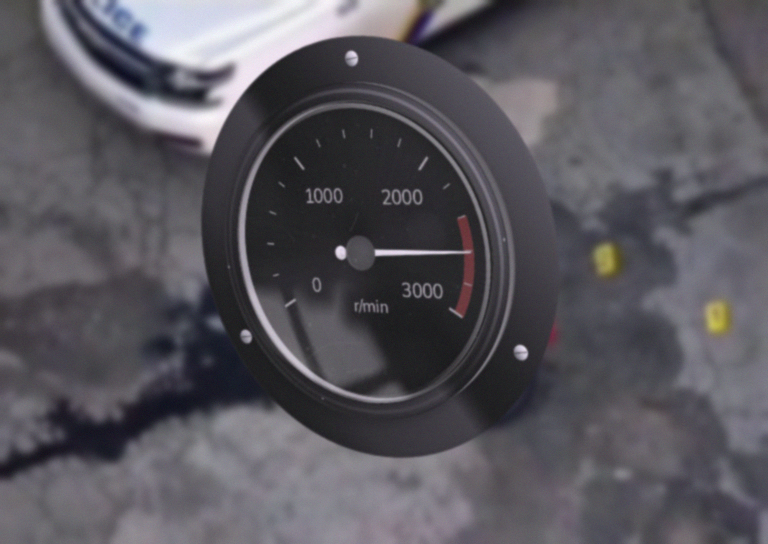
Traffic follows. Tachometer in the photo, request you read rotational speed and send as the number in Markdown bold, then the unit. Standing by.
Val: **2600** rpm
